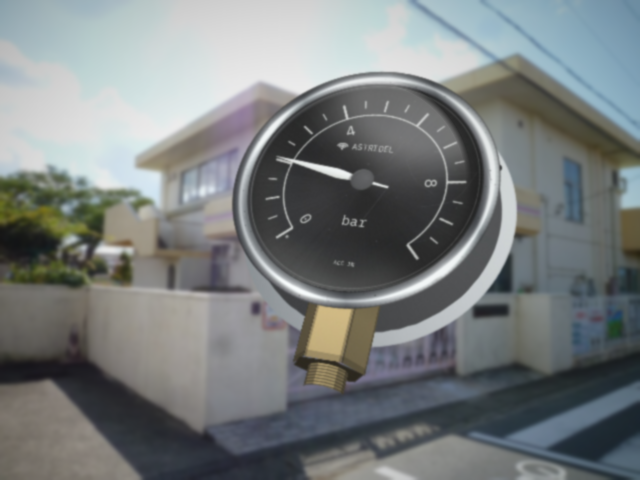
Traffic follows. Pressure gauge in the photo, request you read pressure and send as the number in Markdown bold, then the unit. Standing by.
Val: **2** bar
